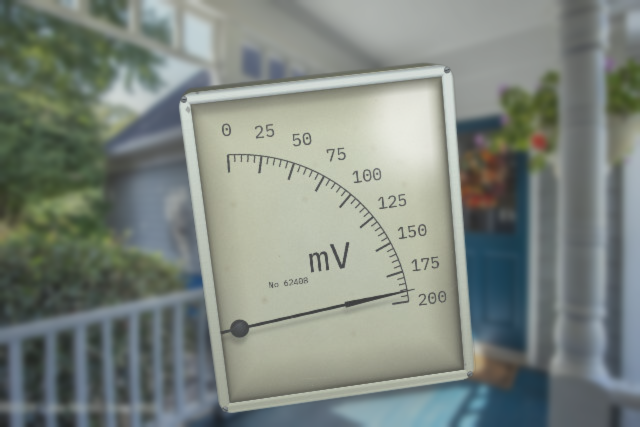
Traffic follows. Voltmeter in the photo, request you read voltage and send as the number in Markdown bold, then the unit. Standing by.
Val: **190** mV
